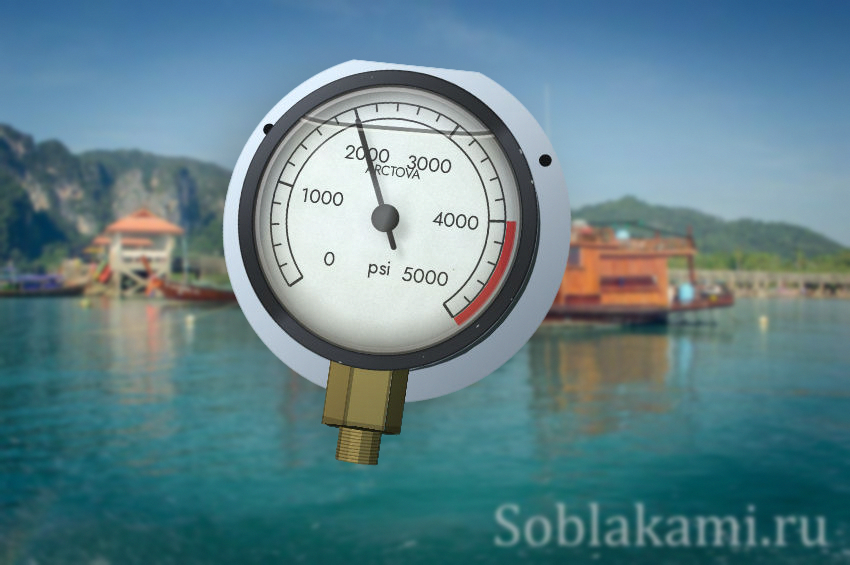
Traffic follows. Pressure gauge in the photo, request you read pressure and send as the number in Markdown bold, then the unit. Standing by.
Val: **2000** psi
